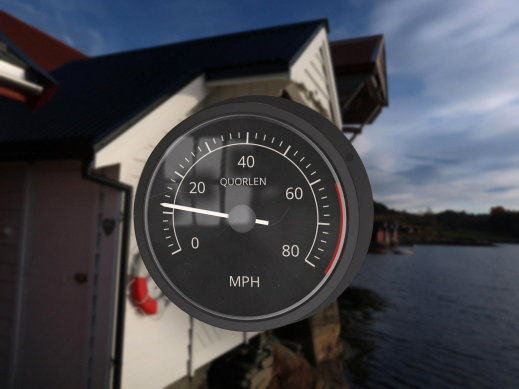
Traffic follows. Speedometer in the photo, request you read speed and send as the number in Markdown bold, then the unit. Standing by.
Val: **12** mph
